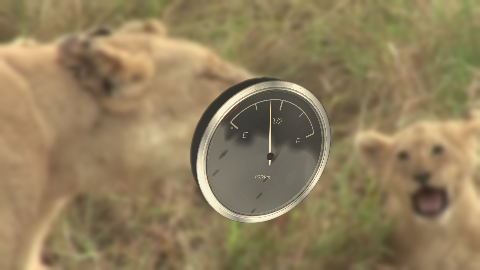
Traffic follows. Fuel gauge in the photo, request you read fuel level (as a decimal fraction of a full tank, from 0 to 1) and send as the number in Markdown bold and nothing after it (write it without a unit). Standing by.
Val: **0.375**
